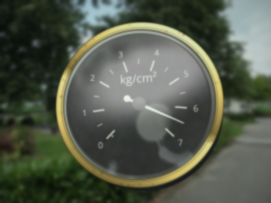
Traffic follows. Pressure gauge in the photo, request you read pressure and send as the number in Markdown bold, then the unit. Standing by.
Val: **6.5** kg/cm²
